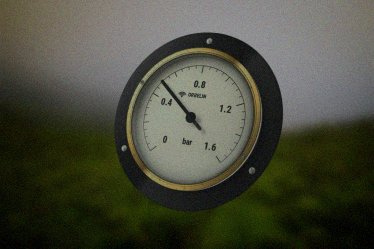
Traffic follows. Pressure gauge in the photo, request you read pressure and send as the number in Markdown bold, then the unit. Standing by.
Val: **0.5** bar
